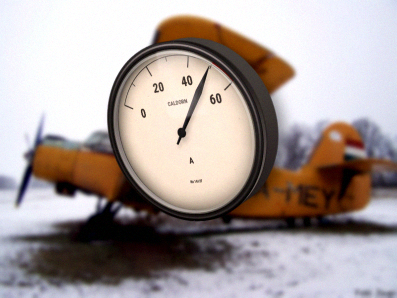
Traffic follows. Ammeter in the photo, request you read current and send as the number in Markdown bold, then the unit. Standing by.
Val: **50** A
